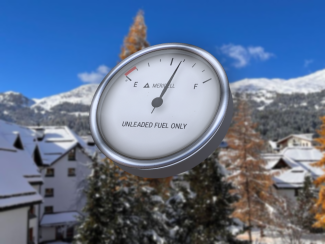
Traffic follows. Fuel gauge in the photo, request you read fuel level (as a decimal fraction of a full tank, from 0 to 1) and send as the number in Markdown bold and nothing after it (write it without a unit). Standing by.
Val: **0.625**
